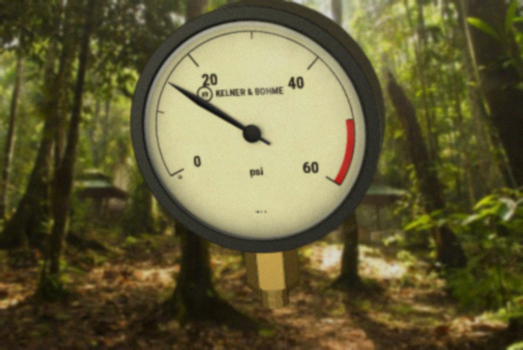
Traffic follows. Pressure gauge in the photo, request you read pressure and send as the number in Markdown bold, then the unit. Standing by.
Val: **15** psi
